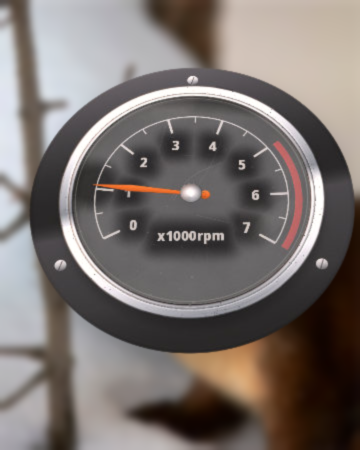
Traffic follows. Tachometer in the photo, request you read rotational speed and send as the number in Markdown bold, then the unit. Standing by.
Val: **1000** rpm
